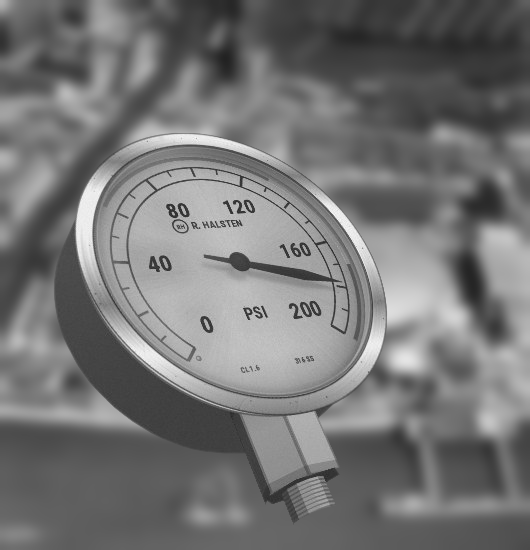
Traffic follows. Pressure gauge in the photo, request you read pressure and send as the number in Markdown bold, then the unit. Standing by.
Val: **180** psi
